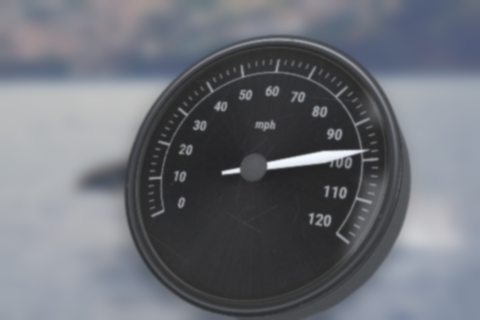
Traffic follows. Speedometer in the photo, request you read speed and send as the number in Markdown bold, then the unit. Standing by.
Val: **98** mph
